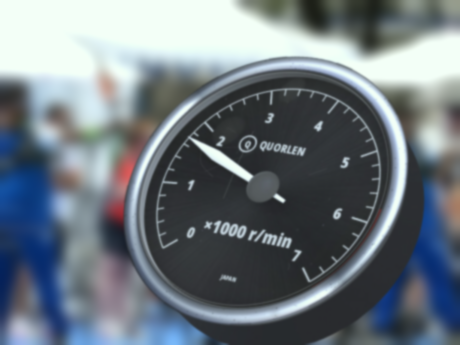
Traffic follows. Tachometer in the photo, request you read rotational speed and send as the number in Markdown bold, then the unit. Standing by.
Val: **1700** rpm
